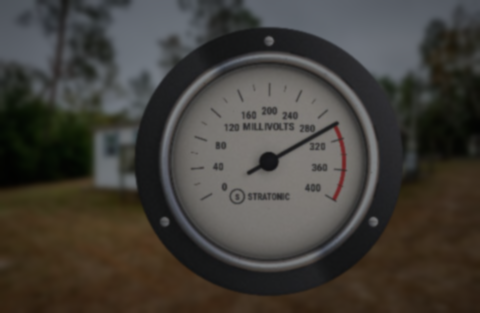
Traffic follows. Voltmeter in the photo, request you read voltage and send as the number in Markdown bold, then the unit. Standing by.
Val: **300** mV
